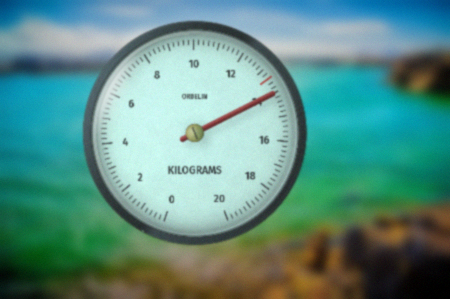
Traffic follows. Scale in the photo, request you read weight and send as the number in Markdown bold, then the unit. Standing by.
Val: **14** kg
